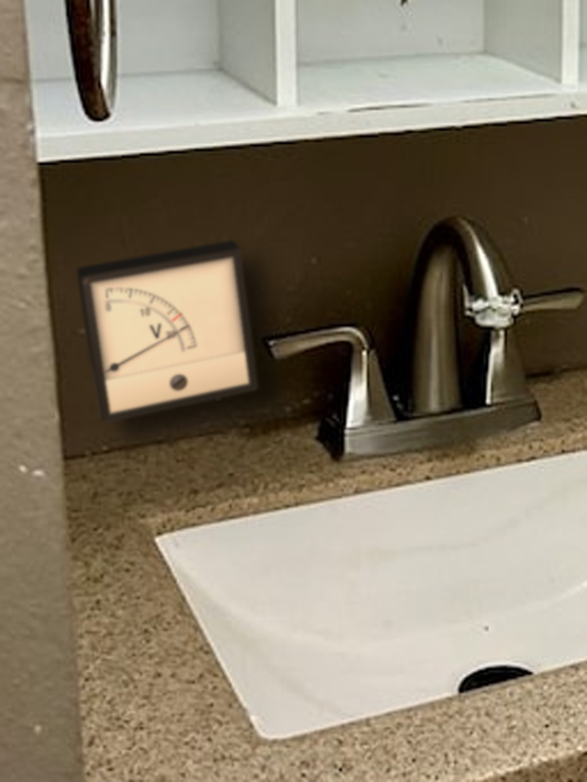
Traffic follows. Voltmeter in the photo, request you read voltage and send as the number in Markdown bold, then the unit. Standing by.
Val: **20** V
